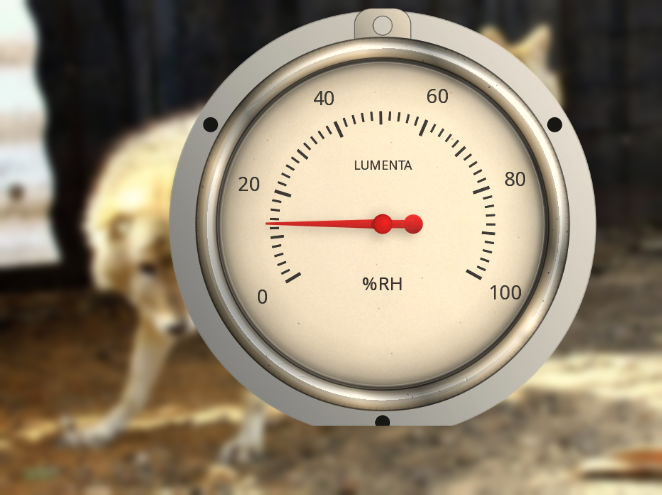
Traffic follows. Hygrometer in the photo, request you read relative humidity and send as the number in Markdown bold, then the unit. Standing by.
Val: **13** %
